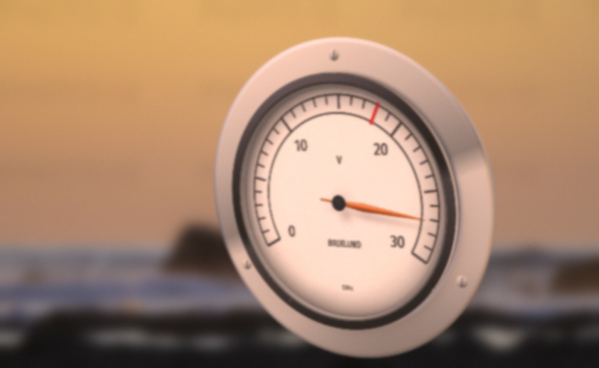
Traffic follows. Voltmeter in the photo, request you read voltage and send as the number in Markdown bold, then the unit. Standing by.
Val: **27** V
